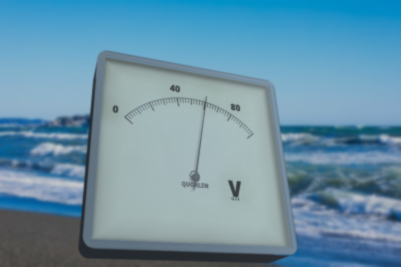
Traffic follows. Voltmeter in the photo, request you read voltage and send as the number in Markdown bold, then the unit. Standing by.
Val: **60** V
